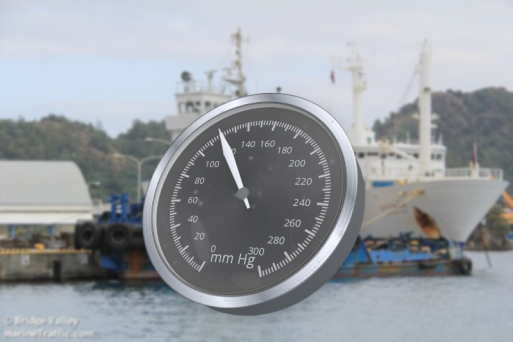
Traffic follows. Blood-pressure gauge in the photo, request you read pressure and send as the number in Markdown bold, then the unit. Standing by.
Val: **120** mmHg
